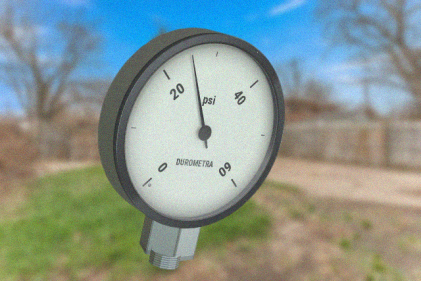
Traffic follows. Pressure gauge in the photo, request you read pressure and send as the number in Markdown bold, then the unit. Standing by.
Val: **25** psi
